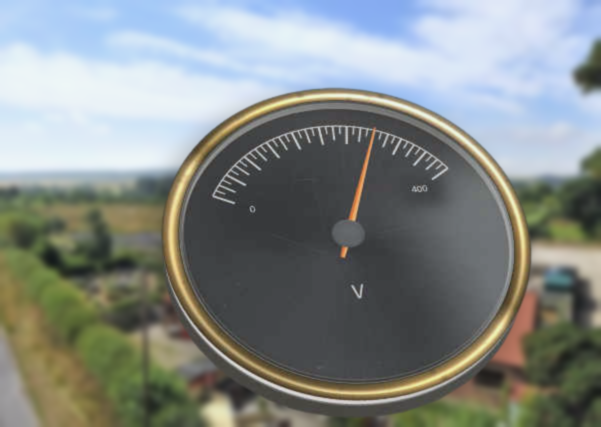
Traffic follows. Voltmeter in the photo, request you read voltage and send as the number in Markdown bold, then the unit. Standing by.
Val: **280** V
